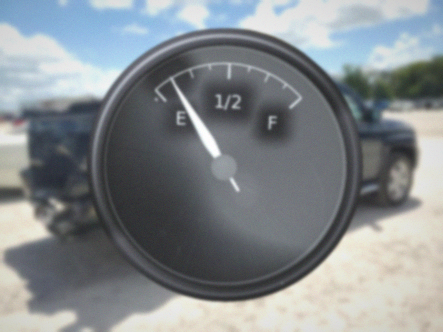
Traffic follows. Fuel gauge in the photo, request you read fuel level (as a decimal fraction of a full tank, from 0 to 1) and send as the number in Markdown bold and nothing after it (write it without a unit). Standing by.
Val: **0.125**
